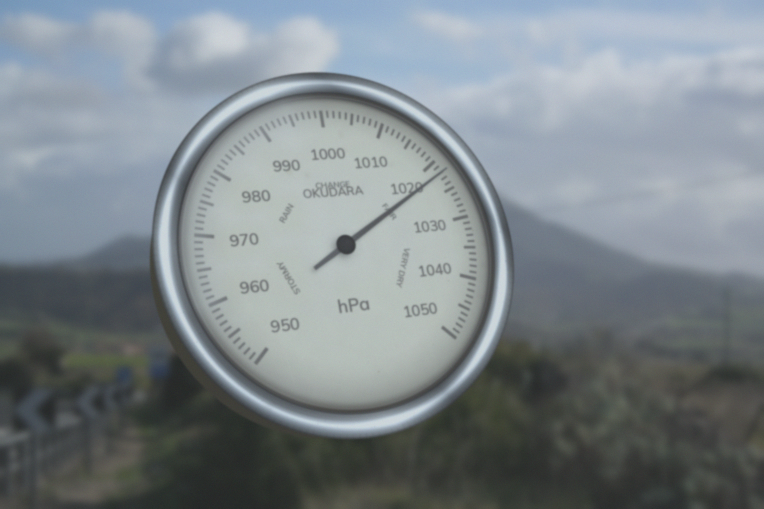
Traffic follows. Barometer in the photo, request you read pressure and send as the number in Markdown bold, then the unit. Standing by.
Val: **1022** hPa
